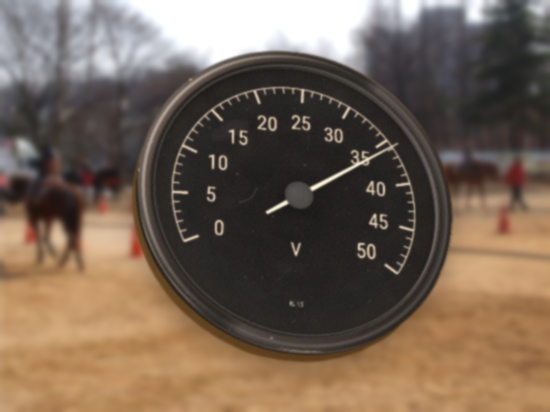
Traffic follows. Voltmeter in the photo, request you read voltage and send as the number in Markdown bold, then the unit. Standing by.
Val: **36** V
